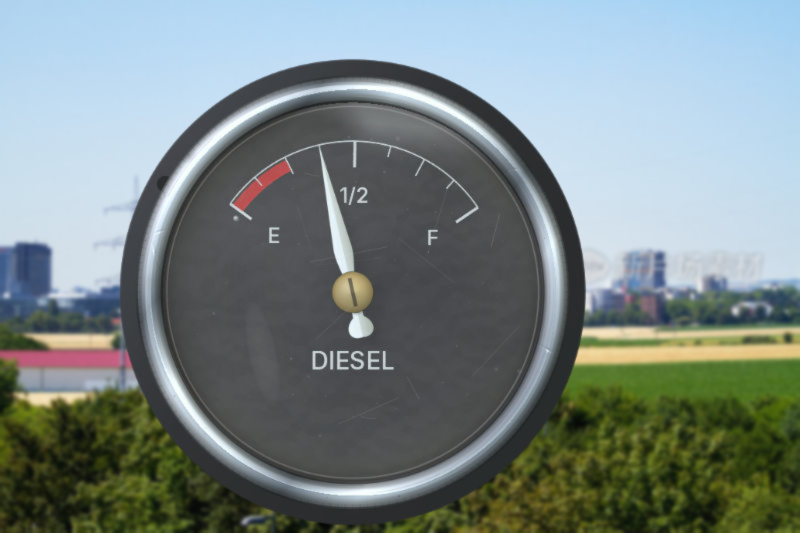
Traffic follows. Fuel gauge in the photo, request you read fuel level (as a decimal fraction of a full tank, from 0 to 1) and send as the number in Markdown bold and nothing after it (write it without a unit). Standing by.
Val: **0.375**
